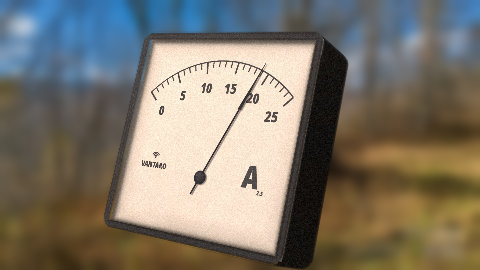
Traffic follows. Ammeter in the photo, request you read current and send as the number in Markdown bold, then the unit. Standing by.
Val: **19** A
